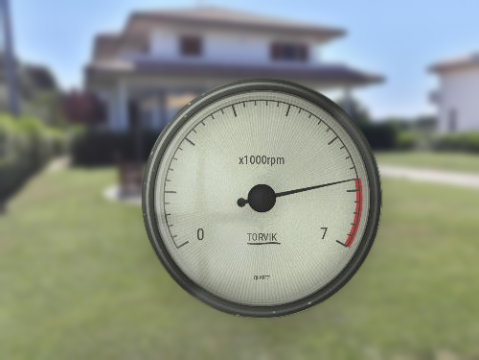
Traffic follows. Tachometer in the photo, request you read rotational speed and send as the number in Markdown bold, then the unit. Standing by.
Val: **5800** rpm
